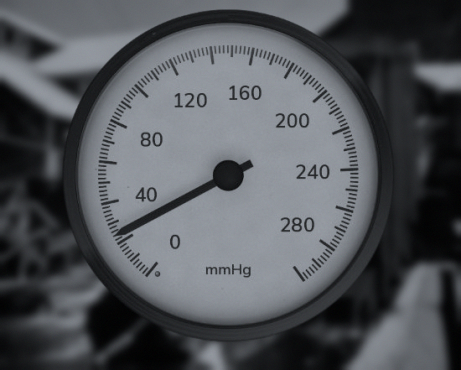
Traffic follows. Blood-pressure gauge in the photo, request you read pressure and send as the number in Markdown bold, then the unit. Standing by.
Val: **24** mmHg
